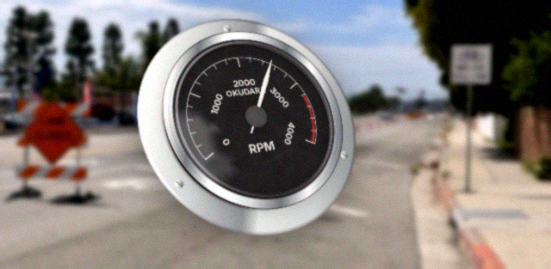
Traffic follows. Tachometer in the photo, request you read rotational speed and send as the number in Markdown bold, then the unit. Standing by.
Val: **2500** rpm
